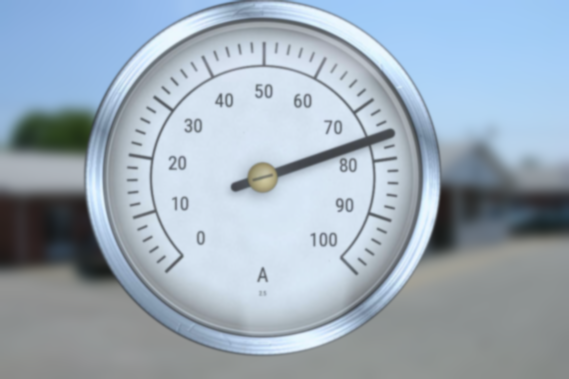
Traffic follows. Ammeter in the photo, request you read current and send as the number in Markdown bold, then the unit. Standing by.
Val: **76** A
